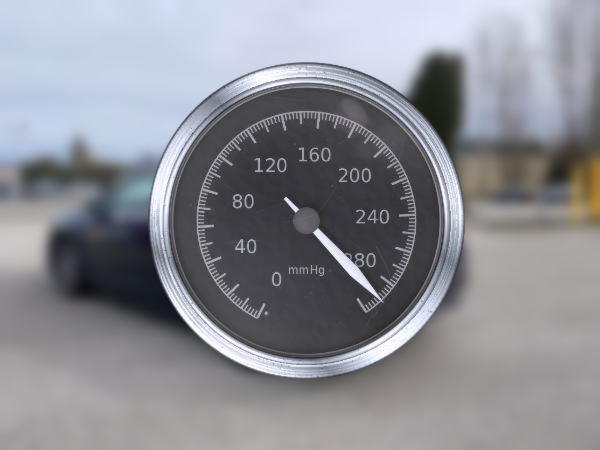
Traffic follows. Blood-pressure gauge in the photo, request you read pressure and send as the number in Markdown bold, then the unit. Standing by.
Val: **290** mmHg
